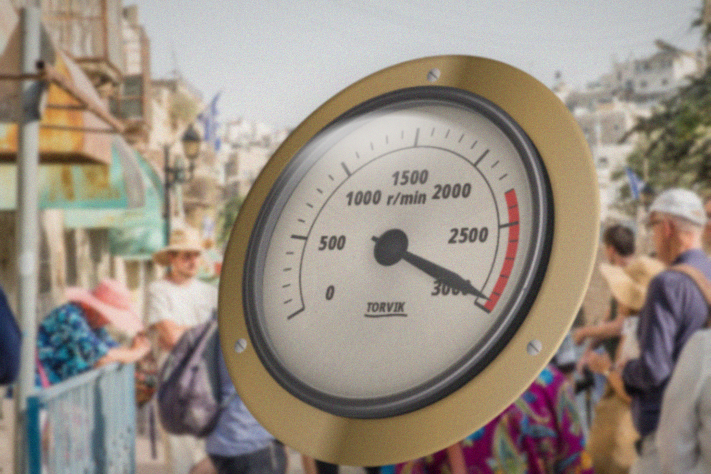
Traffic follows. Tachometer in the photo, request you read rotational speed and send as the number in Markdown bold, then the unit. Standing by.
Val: **2950** rpm
